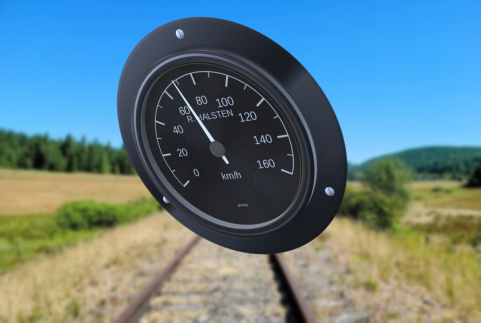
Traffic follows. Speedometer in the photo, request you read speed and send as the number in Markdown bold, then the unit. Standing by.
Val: **70** km/h
